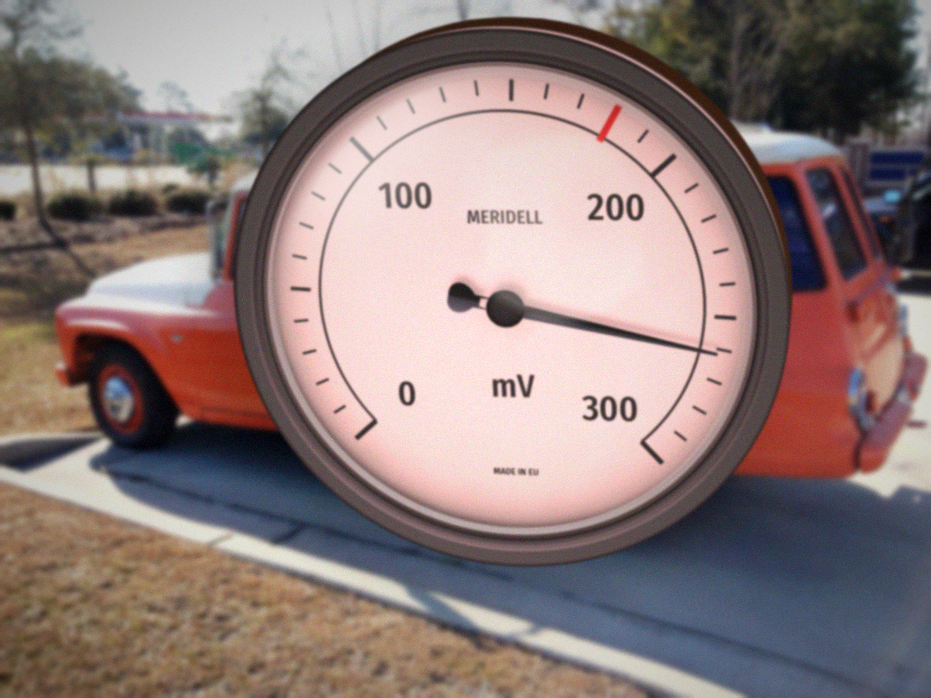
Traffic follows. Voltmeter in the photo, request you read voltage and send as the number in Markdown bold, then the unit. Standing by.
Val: **260** mV
